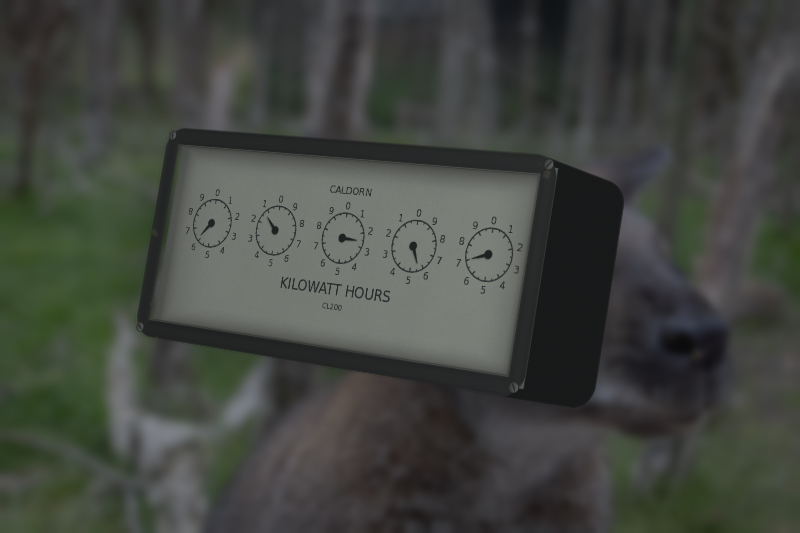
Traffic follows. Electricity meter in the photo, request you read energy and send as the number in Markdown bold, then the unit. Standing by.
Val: **61257** kWh
